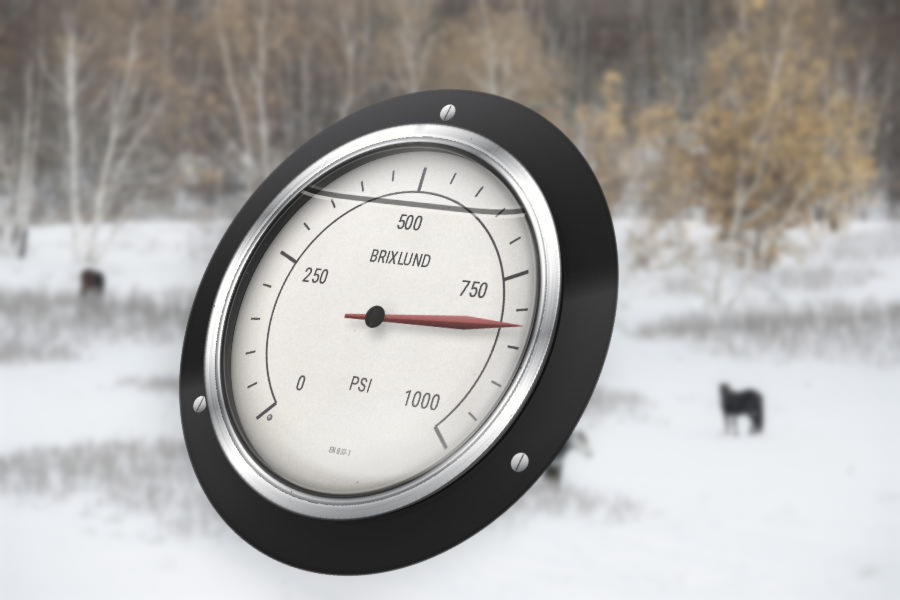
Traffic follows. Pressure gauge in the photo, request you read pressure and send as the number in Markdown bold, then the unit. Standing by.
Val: **825** psi
